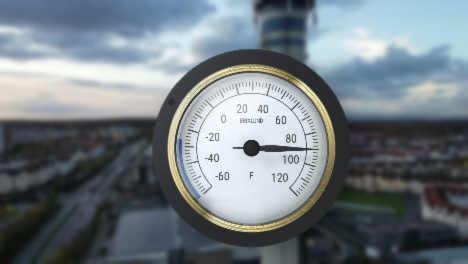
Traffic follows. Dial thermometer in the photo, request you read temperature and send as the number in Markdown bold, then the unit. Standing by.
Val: **90** °F
